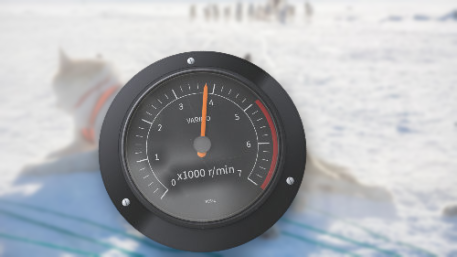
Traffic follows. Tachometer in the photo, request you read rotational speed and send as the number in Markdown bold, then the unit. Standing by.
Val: **3800** rpm
